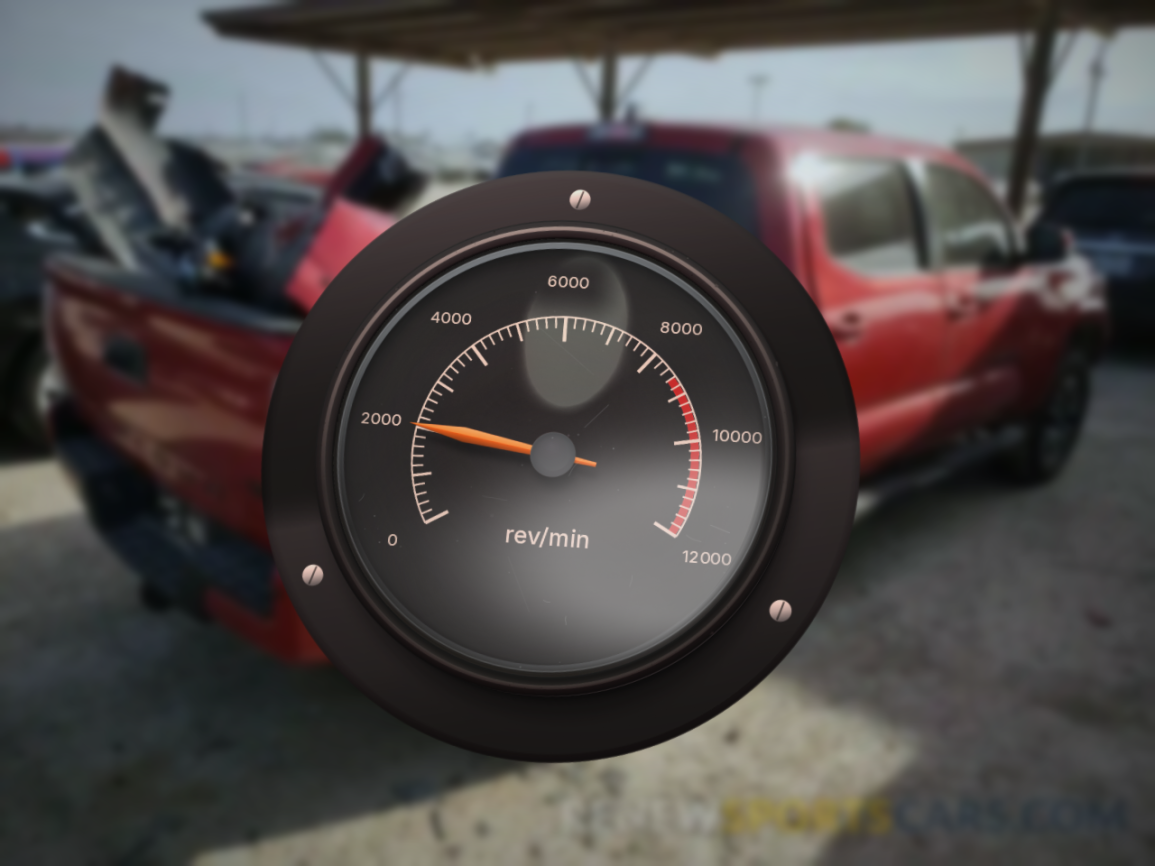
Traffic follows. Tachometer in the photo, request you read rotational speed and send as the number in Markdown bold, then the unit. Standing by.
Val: **2000** rpm
